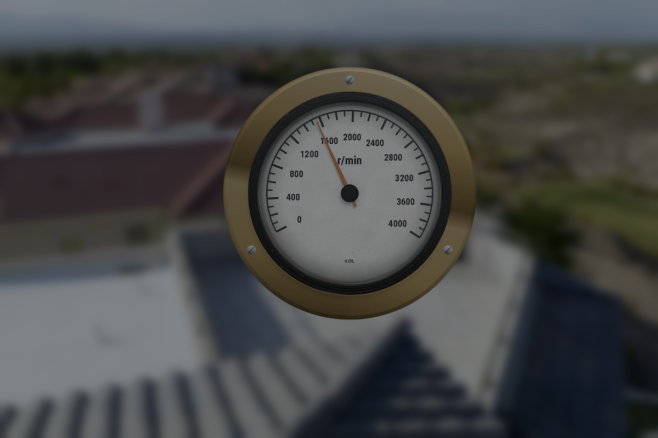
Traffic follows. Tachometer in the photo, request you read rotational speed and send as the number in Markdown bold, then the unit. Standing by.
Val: **1550** rpm
